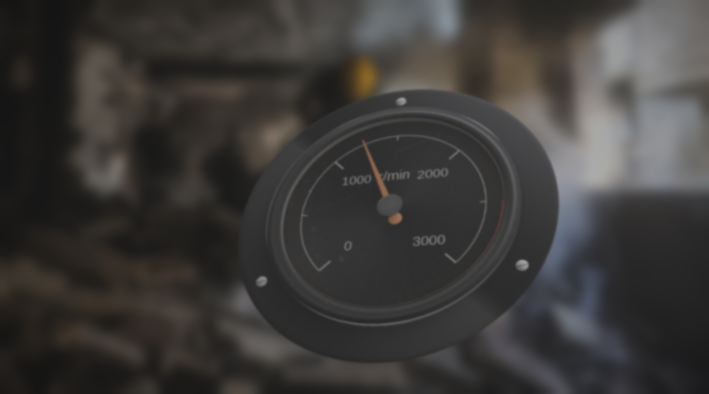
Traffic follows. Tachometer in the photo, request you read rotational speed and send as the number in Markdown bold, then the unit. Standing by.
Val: **1250** rpm
